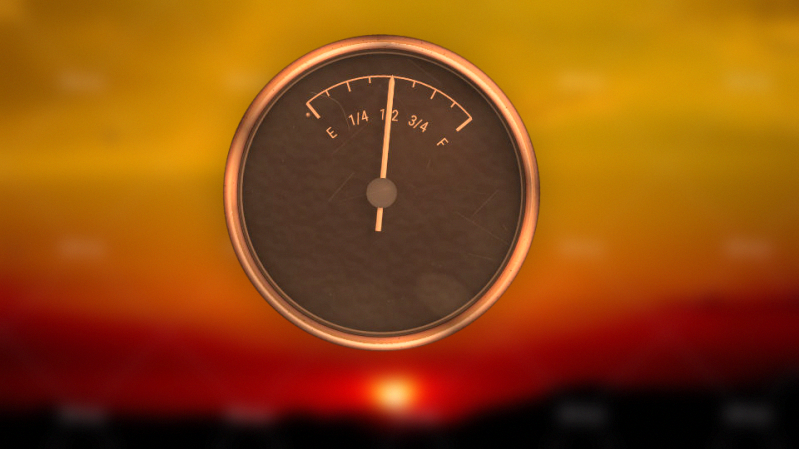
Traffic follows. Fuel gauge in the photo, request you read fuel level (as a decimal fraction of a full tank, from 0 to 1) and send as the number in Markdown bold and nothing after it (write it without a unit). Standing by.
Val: **0.5**
